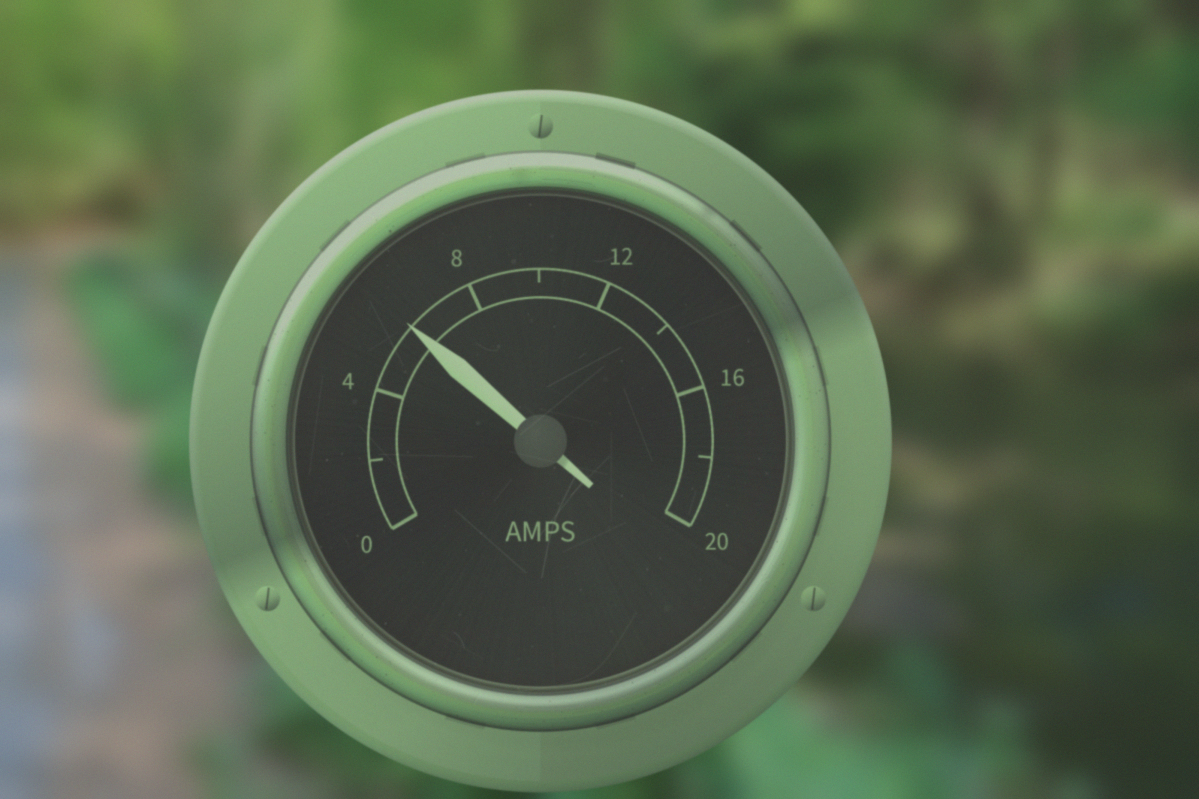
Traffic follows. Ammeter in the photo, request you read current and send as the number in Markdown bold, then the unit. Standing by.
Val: **6** A
